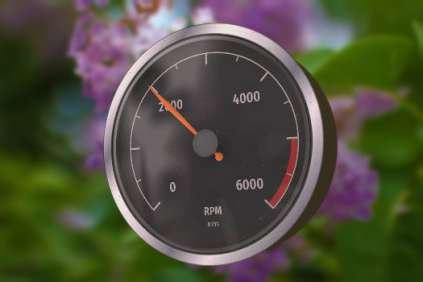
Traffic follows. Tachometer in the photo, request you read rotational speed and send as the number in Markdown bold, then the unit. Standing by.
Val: **2000** rpm
